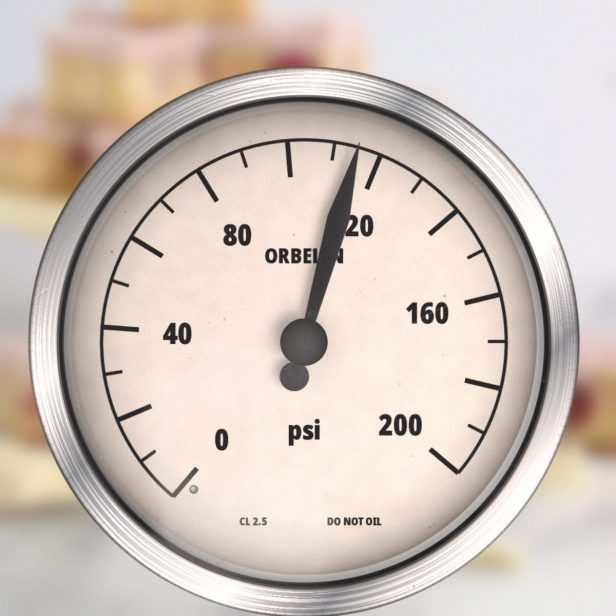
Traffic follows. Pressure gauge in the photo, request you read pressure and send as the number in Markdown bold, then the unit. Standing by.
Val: **115** psi
